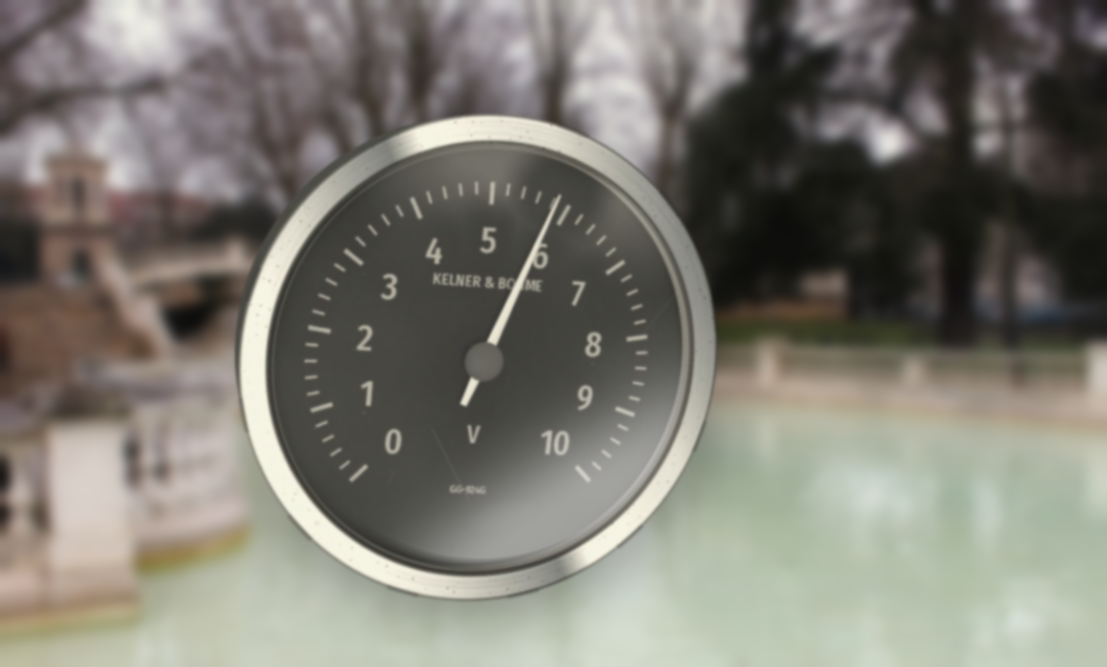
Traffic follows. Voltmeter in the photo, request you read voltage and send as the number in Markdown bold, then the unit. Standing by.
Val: **5.8** V
